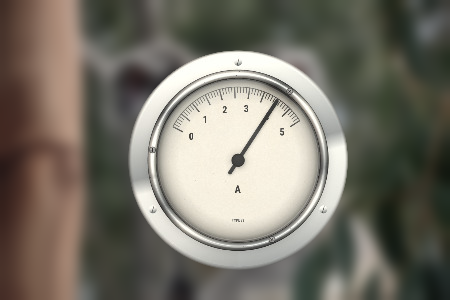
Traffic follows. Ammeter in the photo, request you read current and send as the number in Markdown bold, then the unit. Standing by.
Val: **4** A
